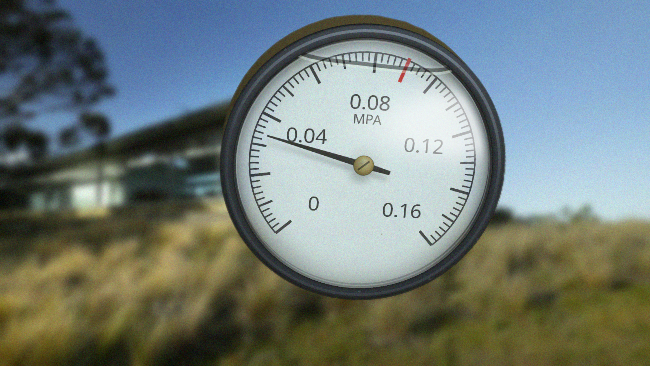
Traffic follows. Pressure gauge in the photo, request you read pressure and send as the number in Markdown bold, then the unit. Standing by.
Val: **0.034** MPa
